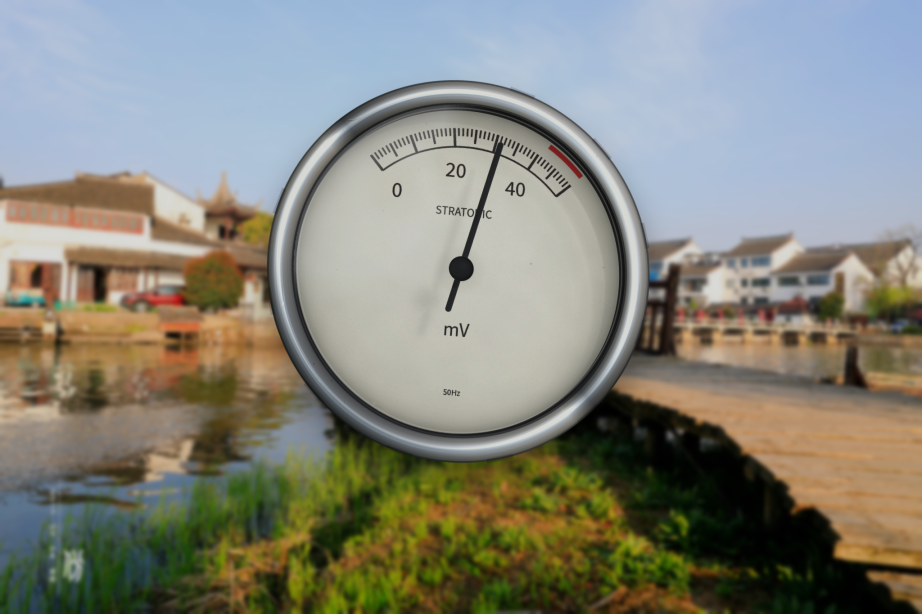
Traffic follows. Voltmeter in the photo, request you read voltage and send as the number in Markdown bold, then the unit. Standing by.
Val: **31** mV
